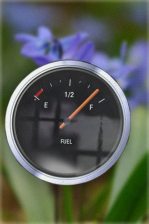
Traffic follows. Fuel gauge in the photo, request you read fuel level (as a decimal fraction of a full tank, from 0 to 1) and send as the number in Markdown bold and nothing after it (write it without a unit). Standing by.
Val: **0.875**
